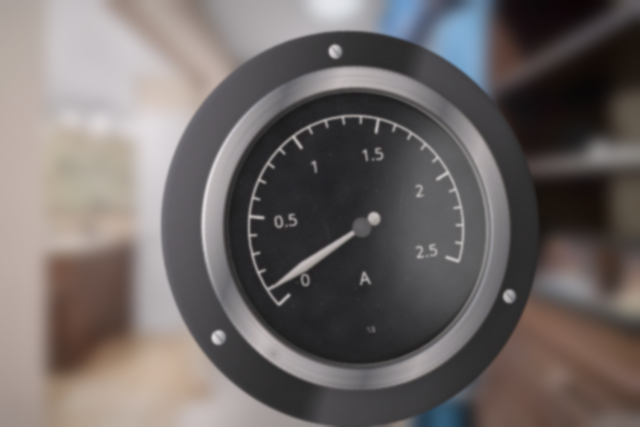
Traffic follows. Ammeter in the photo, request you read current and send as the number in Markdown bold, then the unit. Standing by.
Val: **0.1** A
